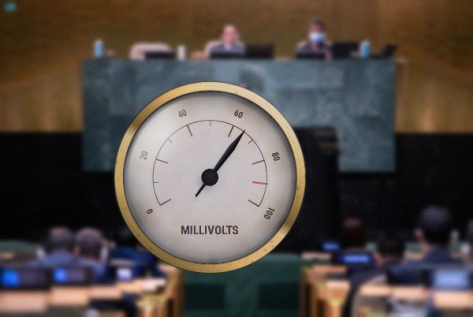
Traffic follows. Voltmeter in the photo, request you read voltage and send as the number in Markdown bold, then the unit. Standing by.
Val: **65** mV
